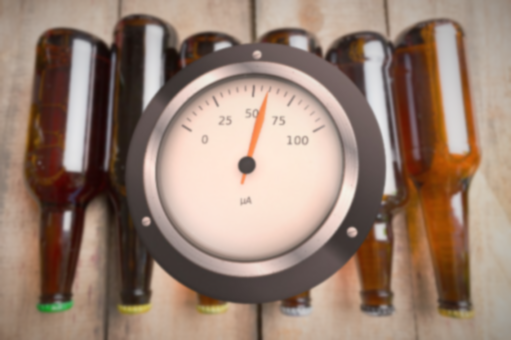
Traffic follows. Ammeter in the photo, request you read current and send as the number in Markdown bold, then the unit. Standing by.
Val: **60** µA
